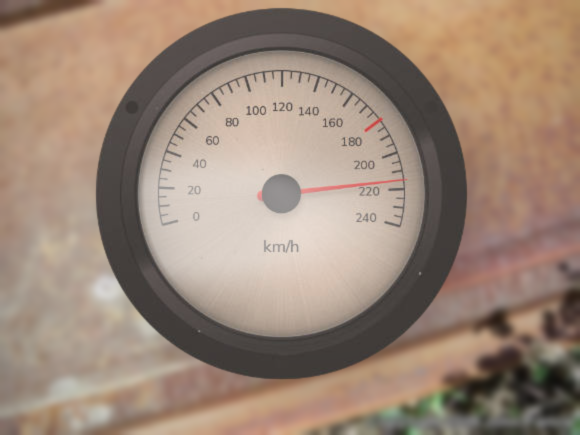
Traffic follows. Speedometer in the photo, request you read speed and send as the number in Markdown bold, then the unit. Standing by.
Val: **215** km/h
